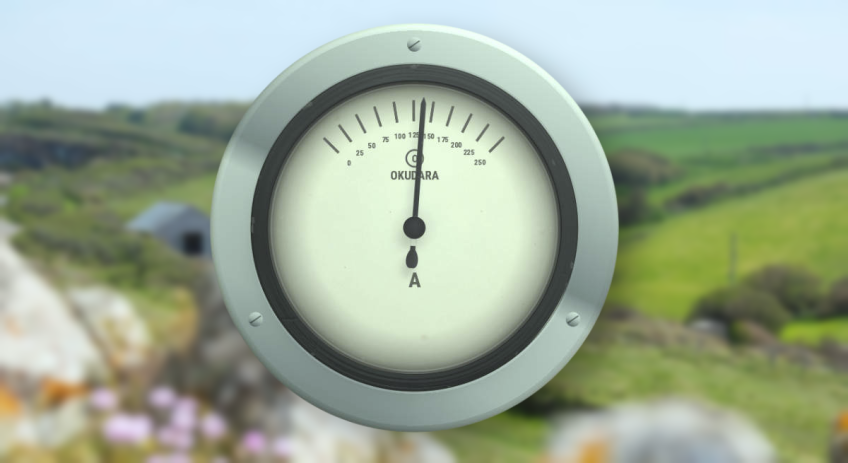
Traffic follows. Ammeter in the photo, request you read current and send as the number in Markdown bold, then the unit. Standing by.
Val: **137.5** A
